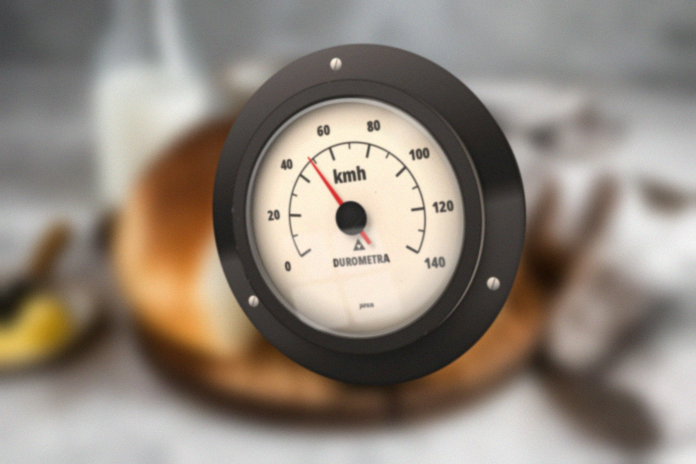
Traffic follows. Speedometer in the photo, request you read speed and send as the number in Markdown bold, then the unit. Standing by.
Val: **50** km/h
